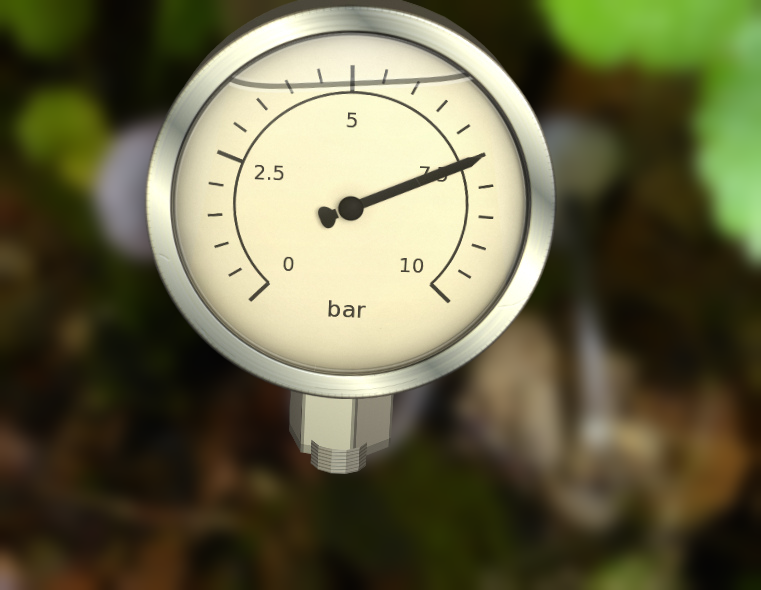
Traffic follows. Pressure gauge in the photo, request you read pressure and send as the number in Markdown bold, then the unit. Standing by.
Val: **7.5** bar
